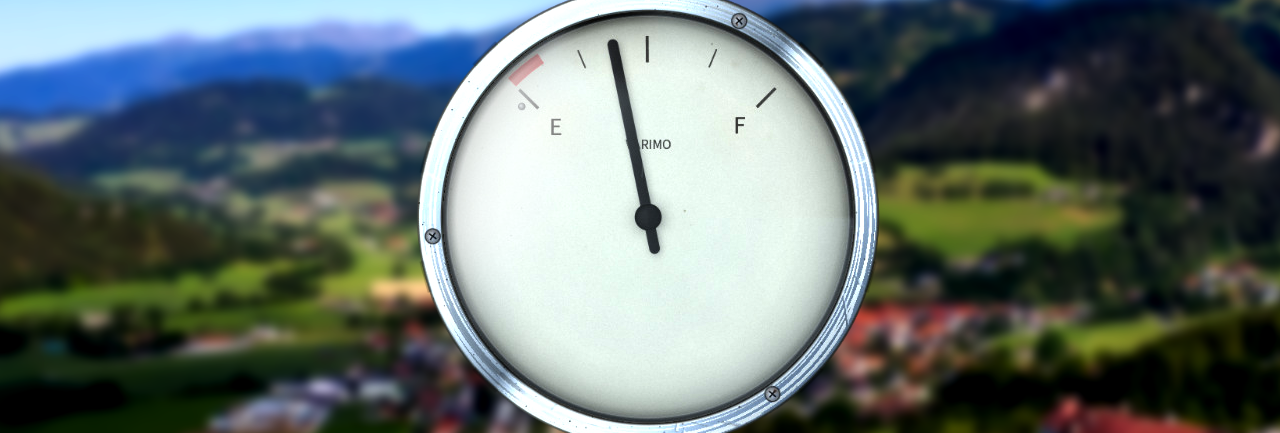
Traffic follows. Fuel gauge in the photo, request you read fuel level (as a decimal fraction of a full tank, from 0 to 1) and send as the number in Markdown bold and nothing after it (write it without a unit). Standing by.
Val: **0.375**
